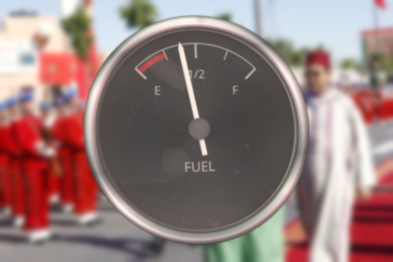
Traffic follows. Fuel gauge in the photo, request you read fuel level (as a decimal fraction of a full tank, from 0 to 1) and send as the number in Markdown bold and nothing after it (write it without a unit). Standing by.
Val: **0.375**
